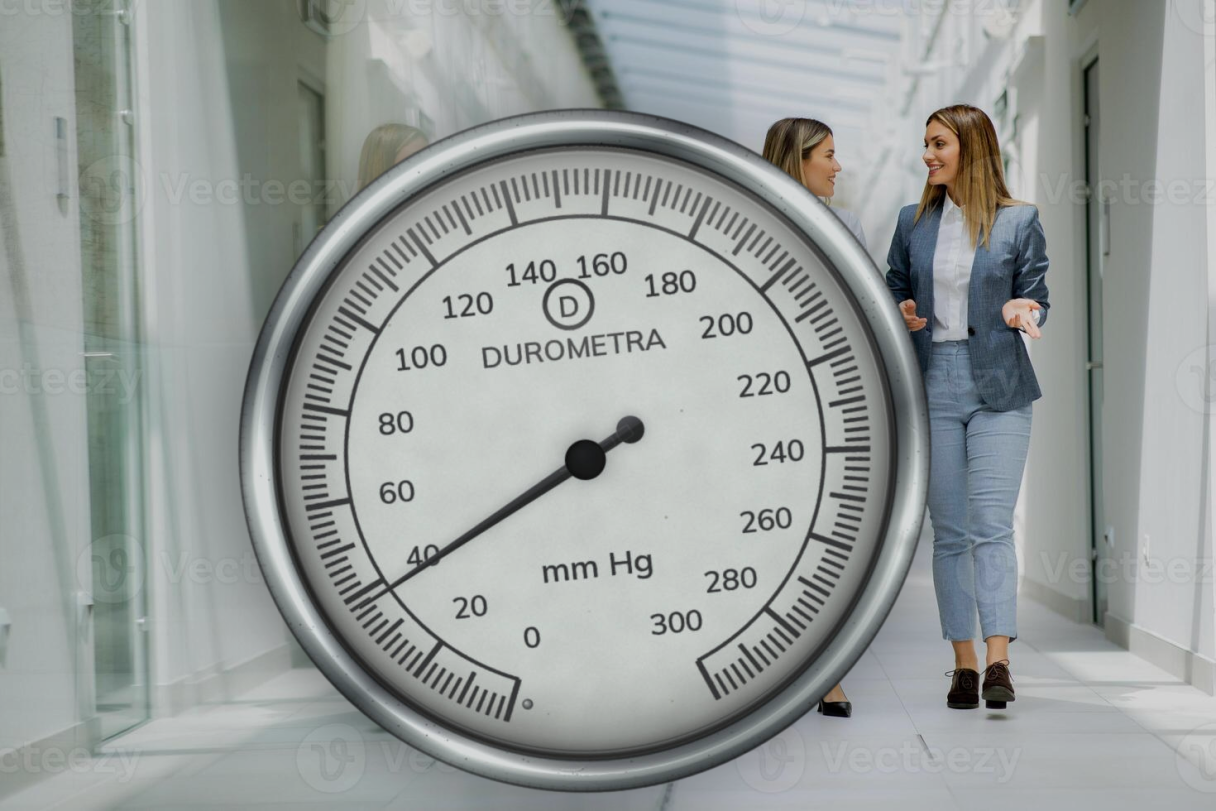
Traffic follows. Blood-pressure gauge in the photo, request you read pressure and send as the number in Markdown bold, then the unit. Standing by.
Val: **38** mmHg
